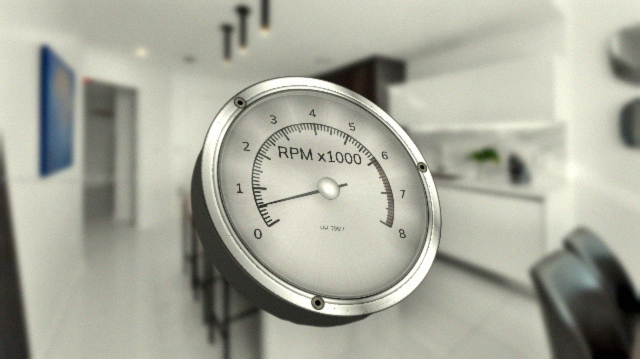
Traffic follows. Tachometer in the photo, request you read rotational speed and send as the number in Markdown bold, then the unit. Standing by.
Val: **500** rpm
